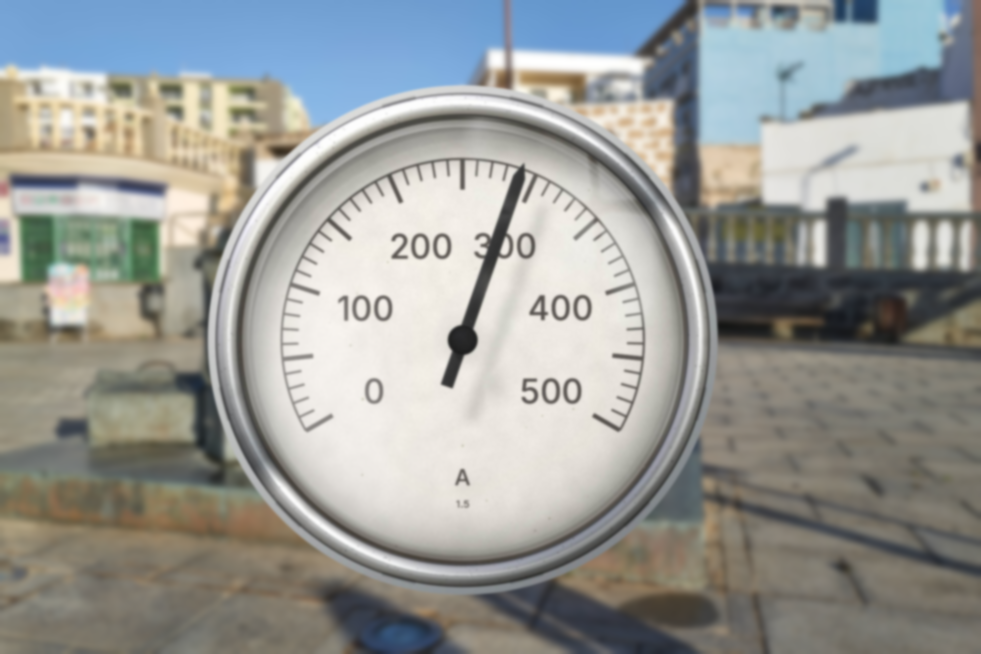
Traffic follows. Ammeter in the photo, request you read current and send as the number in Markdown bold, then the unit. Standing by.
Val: **290** A
